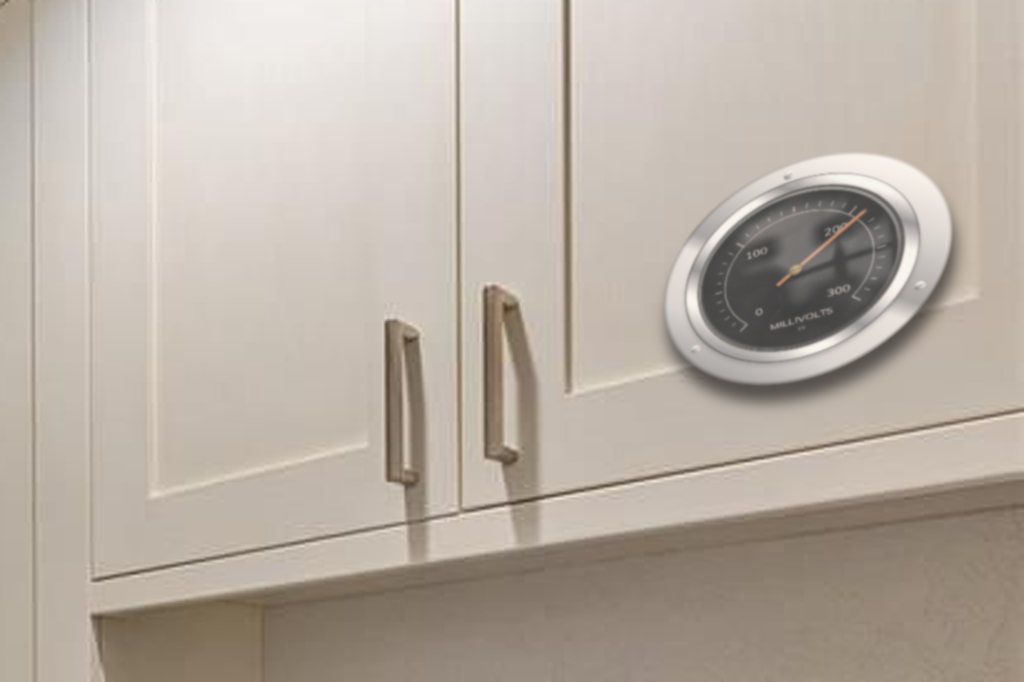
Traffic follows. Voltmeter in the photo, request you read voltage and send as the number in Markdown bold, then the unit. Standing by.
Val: **210** mV
